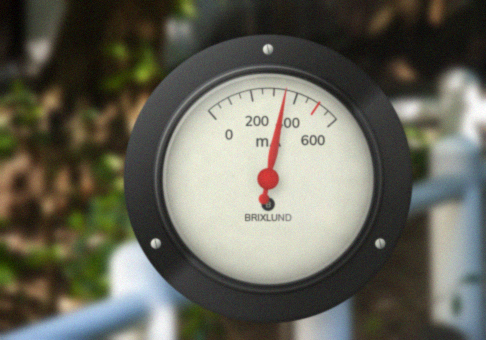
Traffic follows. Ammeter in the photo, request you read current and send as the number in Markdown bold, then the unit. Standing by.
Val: **350** mA
